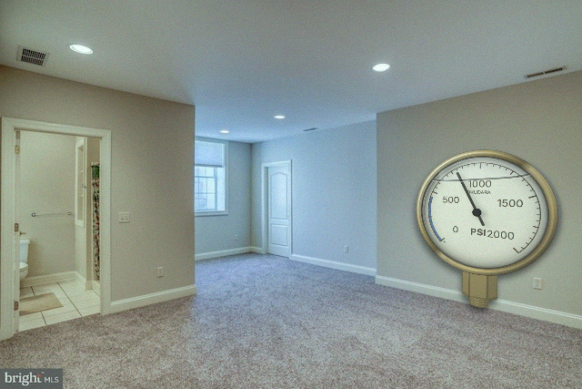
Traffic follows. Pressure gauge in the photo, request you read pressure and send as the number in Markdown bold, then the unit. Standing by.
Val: **800** psi
